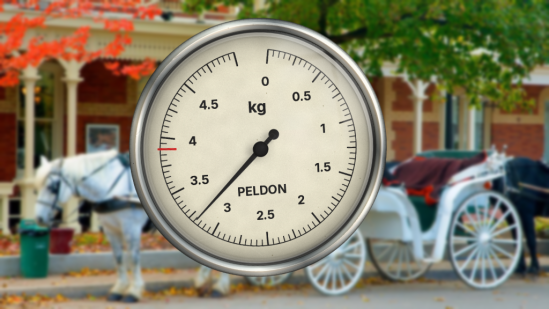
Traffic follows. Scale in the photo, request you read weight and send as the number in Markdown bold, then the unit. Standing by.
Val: **3.2** kg
